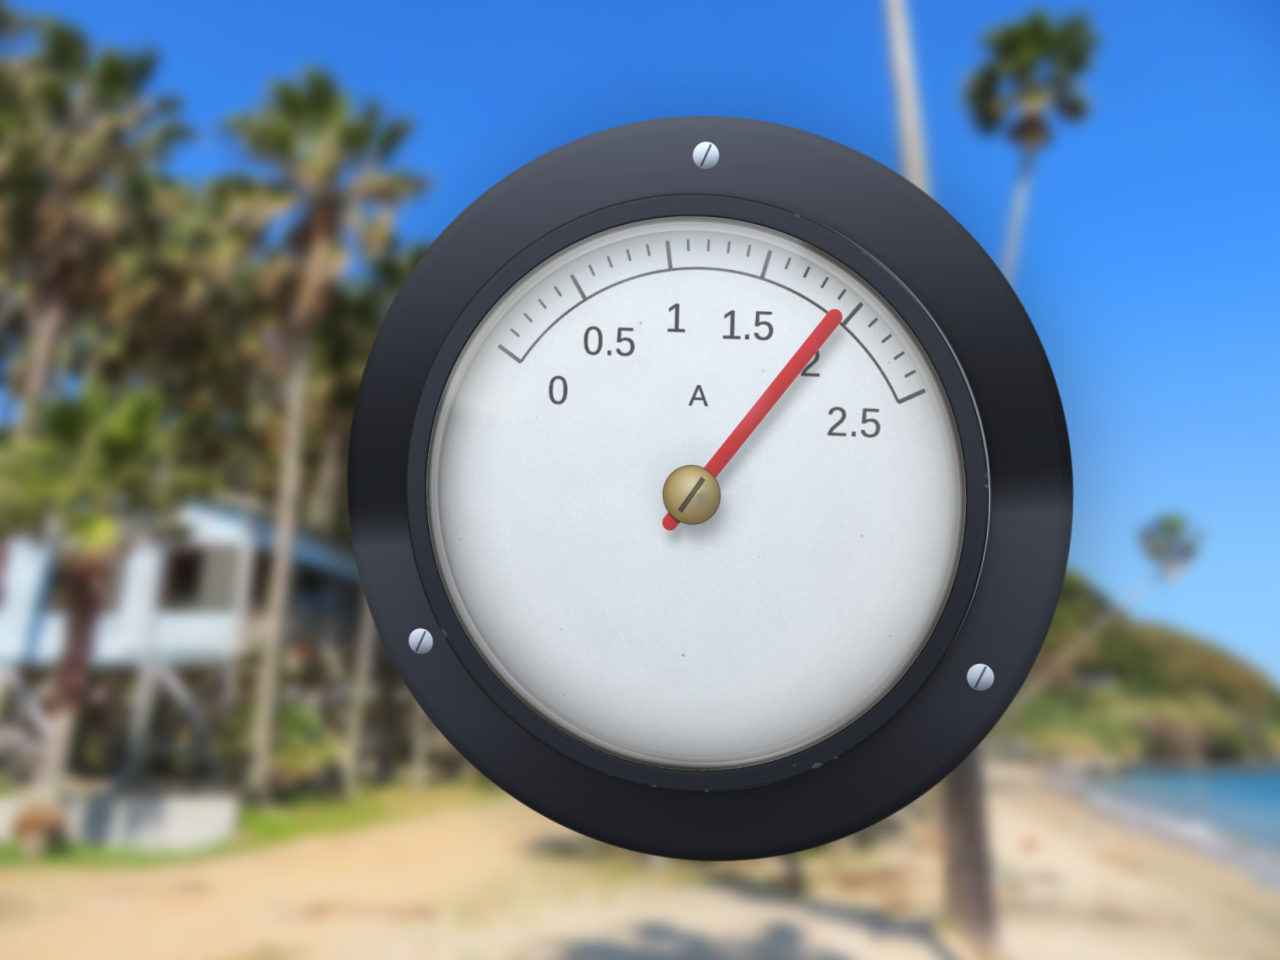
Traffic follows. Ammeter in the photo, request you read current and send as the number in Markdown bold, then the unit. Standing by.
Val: **1.95** A
